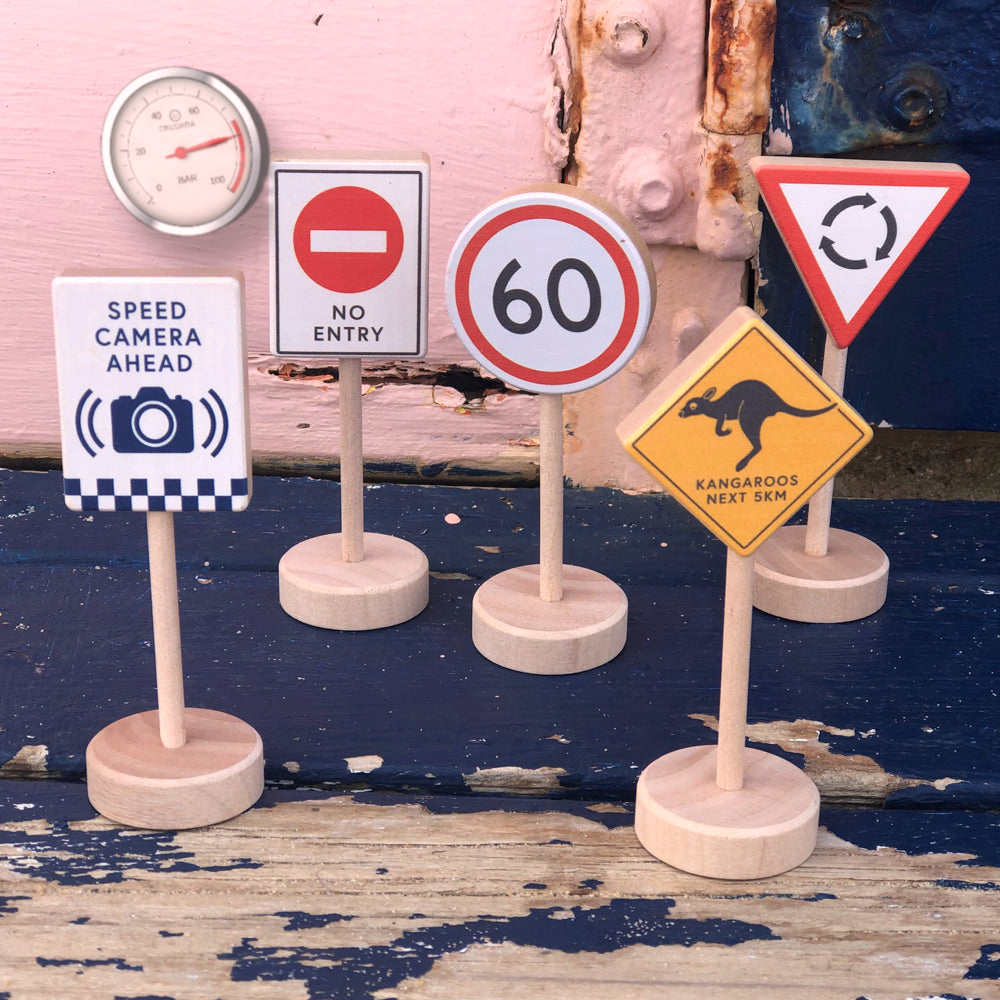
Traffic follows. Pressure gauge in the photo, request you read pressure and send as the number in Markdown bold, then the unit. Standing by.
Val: **80** bar
